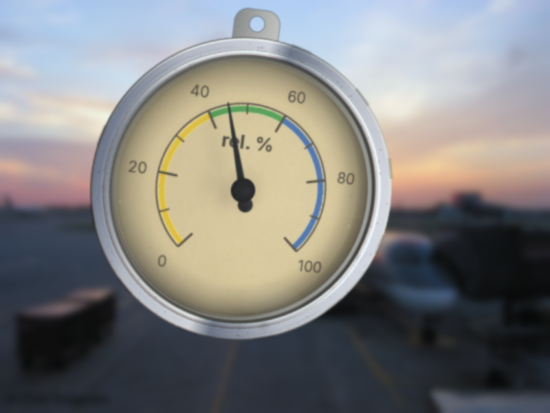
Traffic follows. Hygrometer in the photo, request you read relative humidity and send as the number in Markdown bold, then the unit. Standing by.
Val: **45** %
